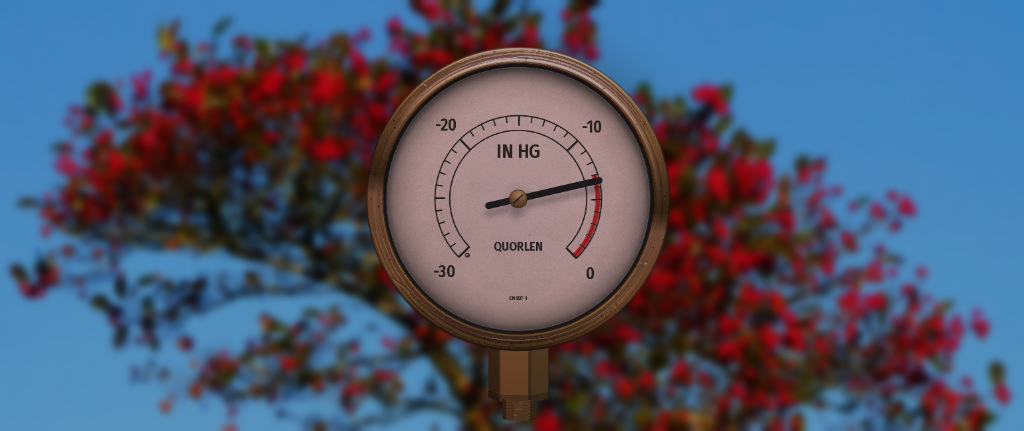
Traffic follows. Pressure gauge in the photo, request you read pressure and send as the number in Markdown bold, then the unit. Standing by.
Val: **-6.5** inHg
